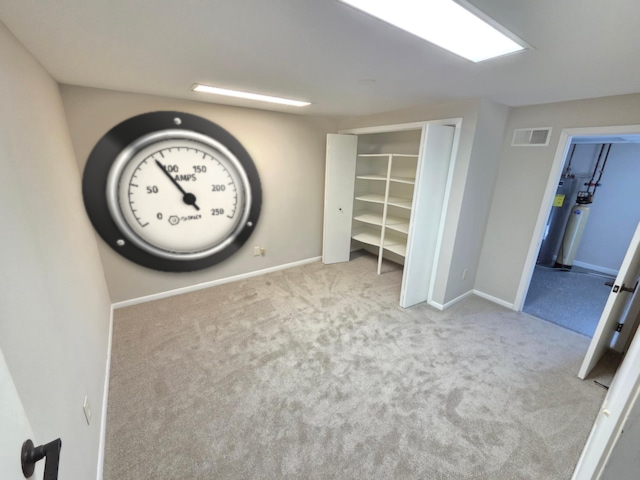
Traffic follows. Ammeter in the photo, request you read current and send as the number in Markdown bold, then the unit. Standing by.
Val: **90** A
